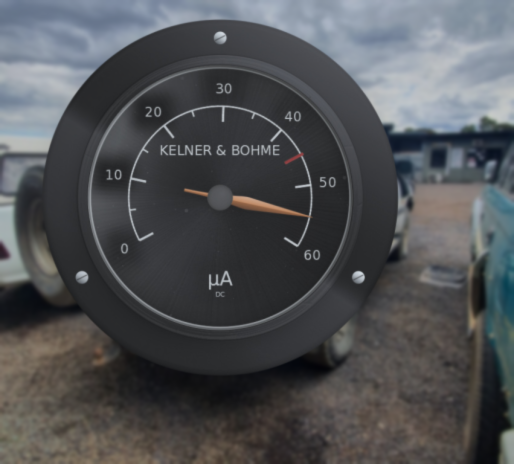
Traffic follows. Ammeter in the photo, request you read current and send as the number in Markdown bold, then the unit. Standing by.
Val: **55** µA
